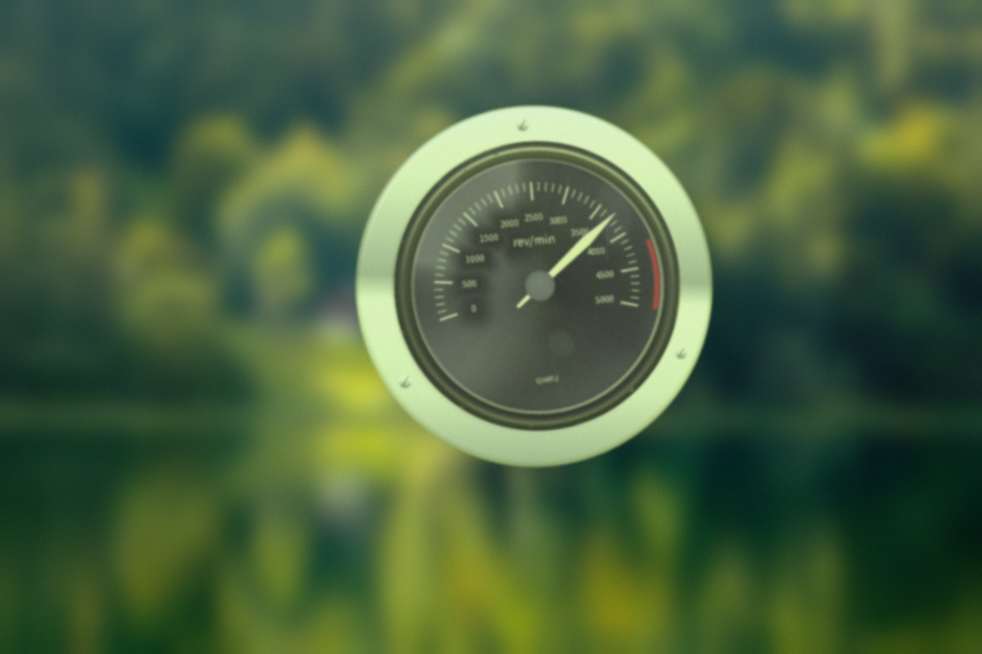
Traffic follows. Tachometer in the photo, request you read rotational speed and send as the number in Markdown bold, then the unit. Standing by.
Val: **3700** rpm
